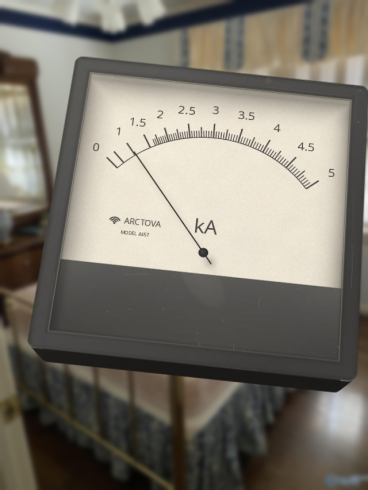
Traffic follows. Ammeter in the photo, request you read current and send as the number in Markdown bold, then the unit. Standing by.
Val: **1** kA
